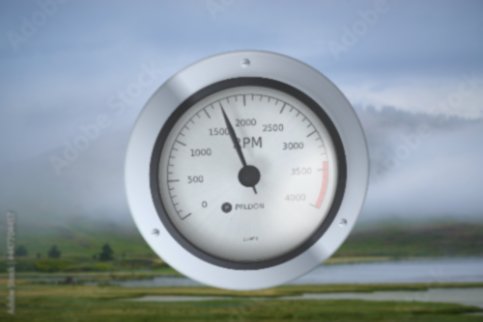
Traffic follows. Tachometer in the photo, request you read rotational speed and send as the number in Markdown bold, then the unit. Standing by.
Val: **1700** rpm
